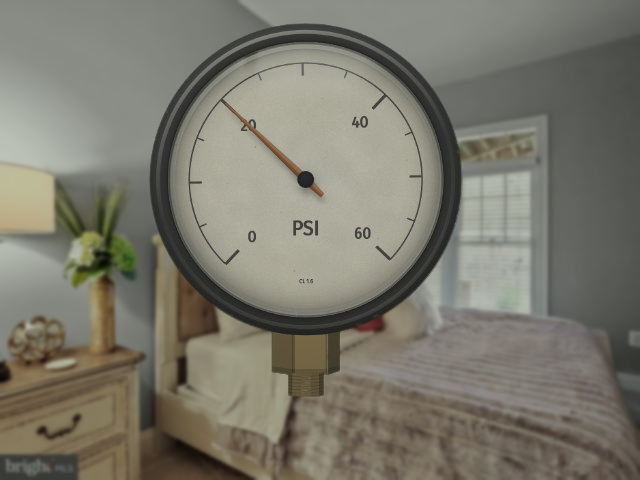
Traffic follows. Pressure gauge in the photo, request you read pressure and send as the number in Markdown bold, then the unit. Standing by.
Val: **20** psi
